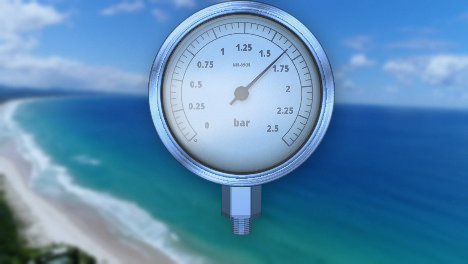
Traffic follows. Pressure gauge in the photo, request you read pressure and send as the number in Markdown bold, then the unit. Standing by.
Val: **1.65** bar
